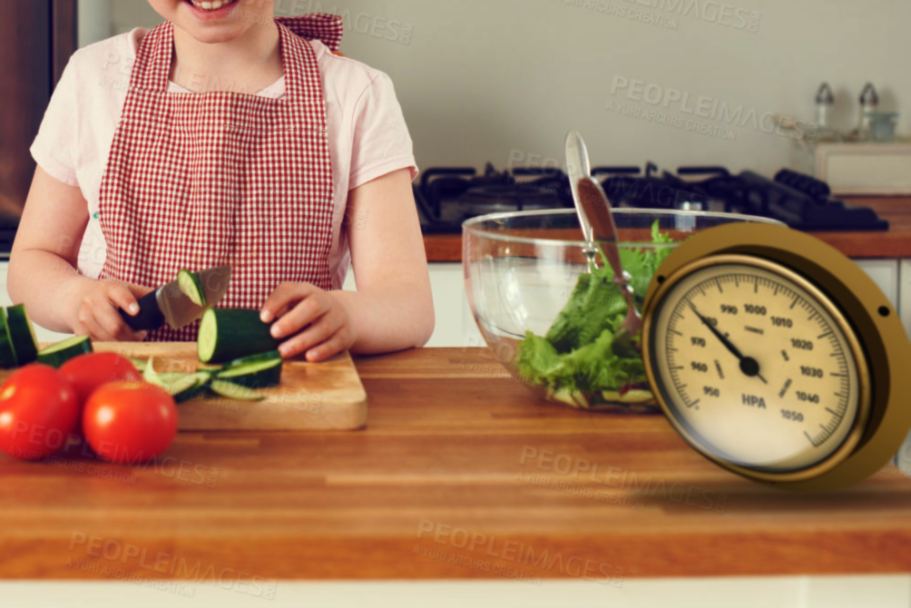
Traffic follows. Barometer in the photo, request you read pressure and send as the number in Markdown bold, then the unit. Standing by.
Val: **980** hPa
